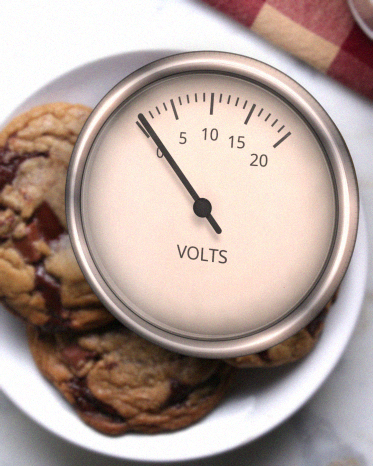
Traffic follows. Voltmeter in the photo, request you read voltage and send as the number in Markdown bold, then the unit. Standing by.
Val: **1** V
